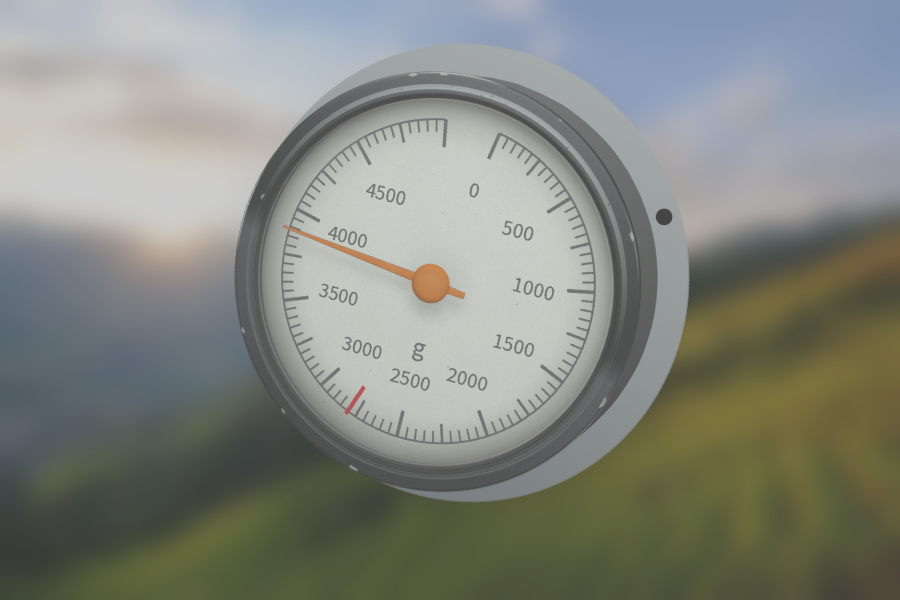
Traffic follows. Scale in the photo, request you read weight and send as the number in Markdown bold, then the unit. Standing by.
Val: **3900** g
